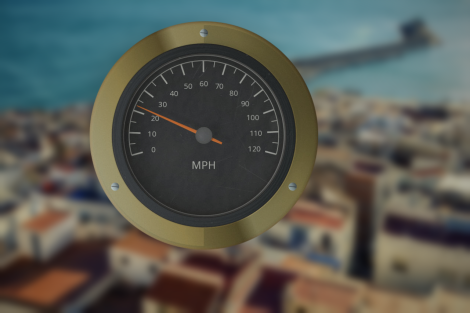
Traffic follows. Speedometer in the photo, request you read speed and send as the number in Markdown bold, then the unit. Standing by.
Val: **22.5** mph
